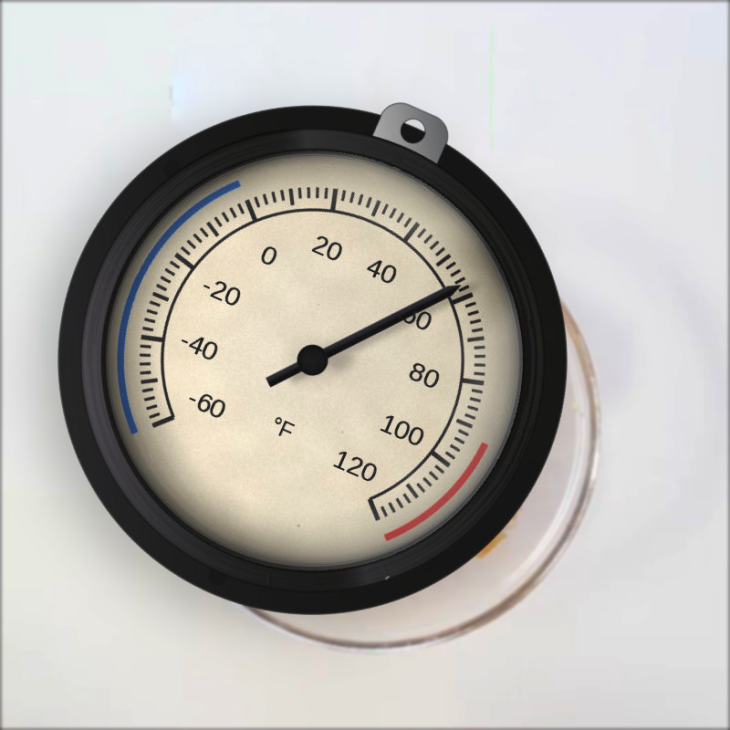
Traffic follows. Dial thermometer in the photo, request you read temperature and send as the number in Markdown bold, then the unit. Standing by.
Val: **57** °F
